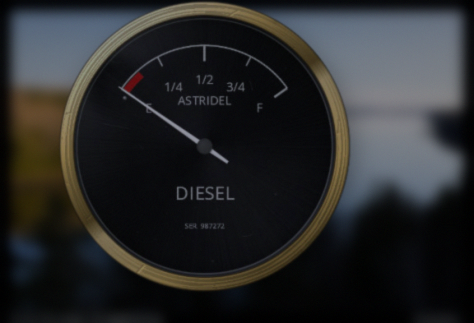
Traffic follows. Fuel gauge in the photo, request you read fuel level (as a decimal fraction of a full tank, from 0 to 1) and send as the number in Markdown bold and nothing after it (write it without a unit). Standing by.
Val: **0**
